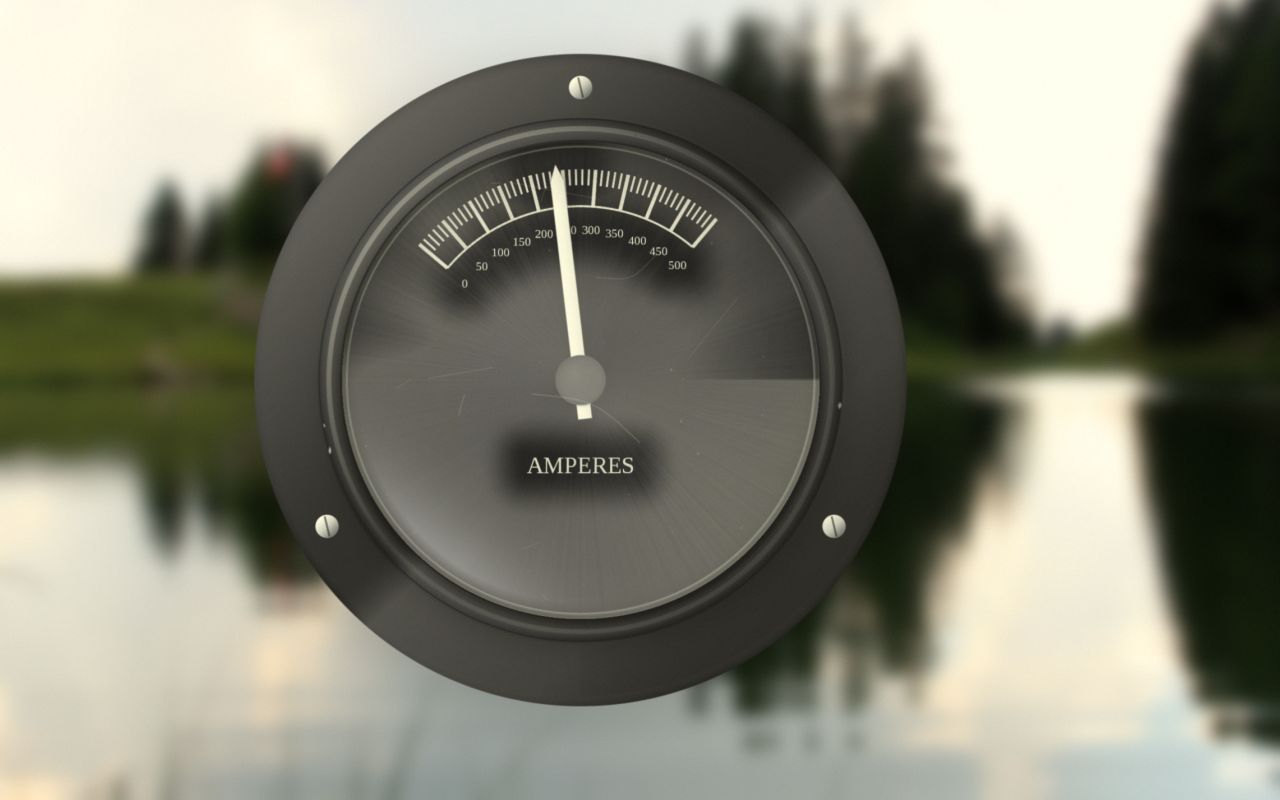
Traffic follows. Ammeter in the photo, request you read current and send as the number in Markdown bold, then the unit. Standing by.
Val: **240** A
